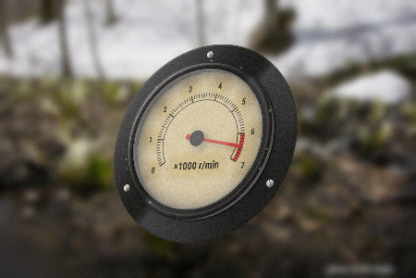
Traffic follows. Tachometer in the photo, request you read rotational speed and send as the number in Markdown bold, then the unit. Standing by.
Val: **6500** rpm
